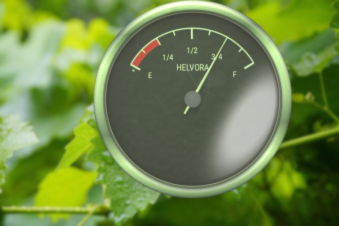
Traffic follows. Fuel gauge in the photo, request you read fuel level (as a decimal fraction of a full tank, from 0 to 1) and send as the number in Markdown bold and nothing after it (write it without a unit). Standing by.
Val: **0.75**
